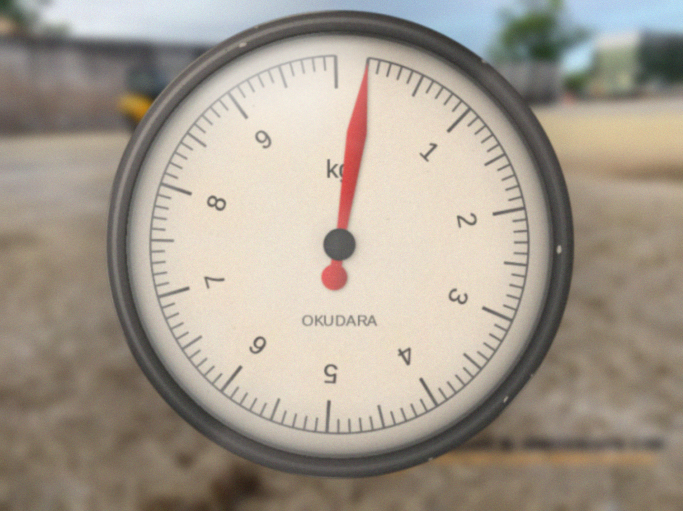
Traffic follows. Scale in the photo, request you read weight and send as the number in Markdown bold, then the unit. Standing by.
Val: **0** kg
